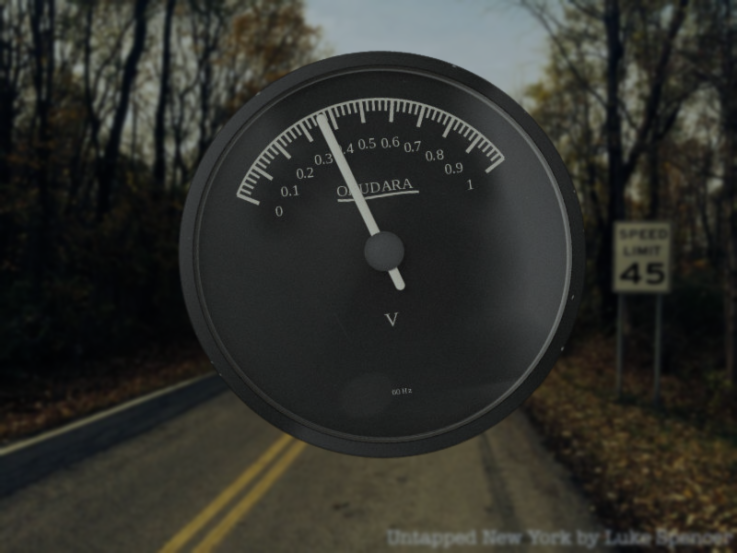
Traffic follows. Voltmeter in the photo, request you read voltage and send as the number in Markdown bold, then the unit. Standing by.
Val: **0.36** V
